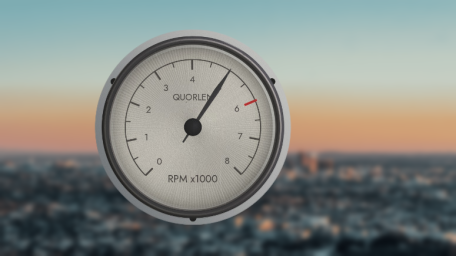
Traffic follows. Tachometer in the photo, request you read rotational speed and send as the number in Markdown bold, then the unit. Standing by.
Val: **5000** rpm
